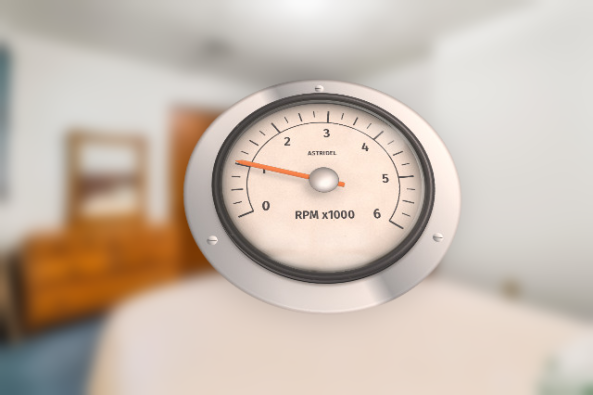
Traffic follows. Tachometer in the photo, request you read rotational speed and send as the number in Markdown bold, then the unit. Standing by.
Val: **1000** rpm
